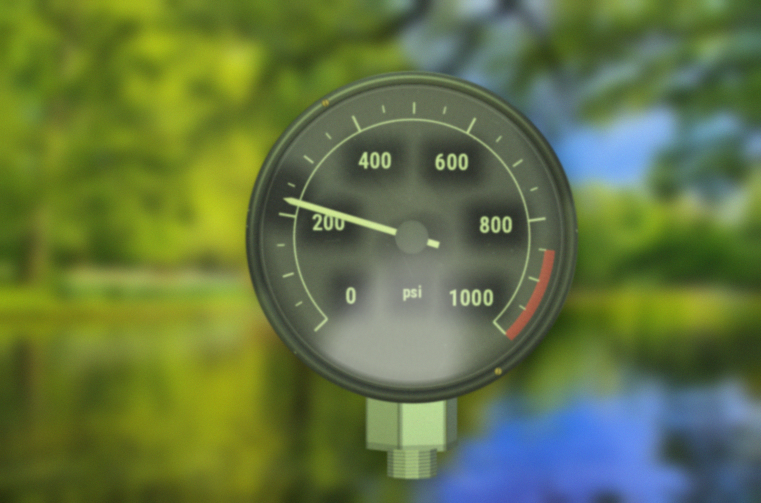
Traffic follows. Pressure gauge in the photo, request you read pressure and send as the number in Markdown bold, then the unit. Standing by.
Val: **225** psi
